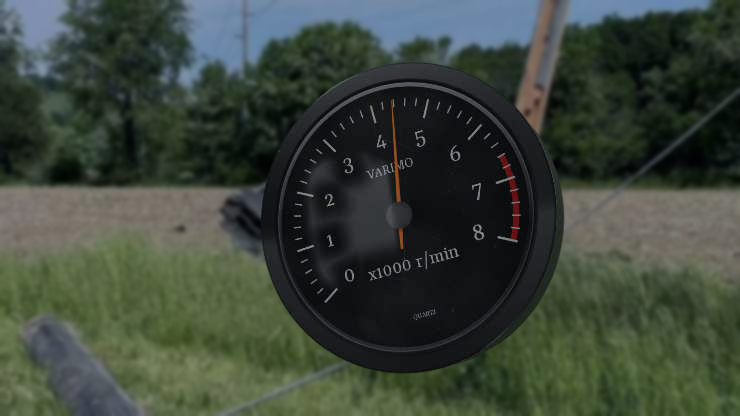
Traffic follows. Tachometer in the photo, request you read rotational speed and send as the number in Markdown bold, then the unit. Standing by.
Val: **4400** rpm
